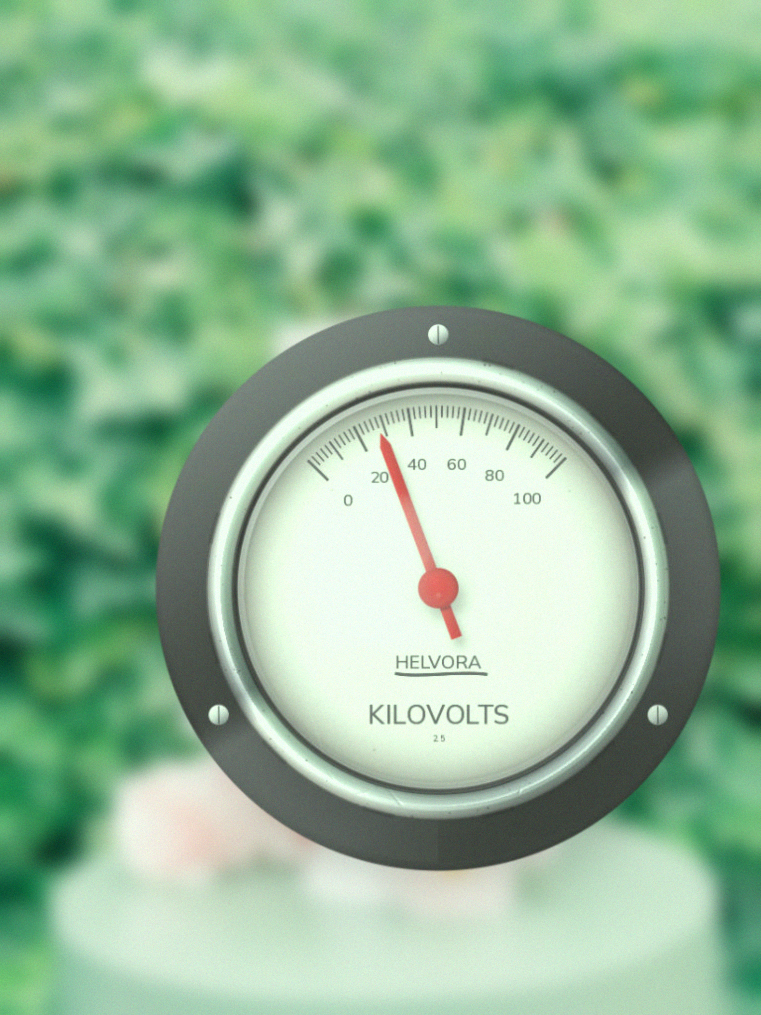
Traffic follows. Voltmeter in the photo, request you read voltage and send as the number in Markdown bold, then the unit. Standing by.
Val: **28** kV
